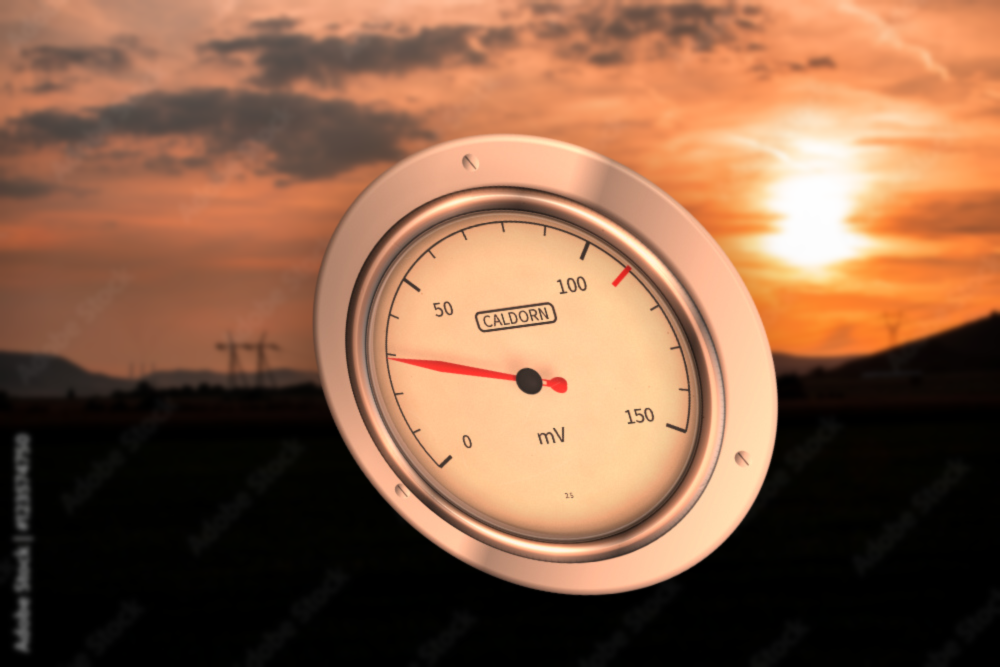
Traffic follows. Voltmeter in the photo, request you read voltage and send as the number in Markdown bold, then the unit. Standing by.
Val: **30** mV
